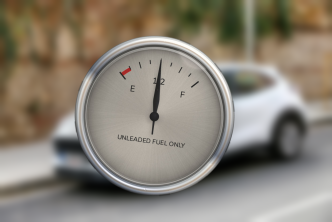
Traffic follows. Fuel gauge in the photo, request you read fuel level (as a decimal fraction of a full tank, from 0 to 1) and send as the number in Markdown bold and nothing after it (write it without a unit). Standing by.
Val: **0.5**
